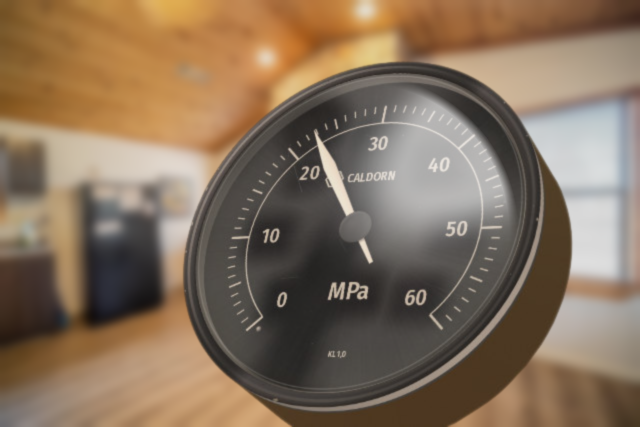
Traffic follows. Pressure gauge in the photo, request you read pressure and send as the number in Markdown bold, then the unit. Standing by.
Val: **23** MPa
